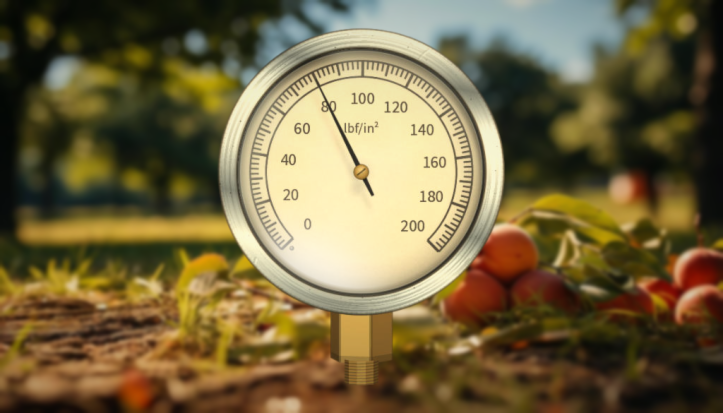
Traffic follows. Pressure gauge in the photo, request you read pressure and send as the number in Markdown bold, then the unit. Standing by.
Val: **80** psi
